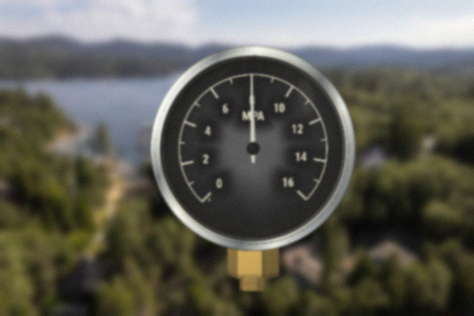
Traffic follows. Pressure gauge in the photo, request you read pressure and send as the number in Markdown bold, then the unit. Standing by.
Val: **8** MPa
